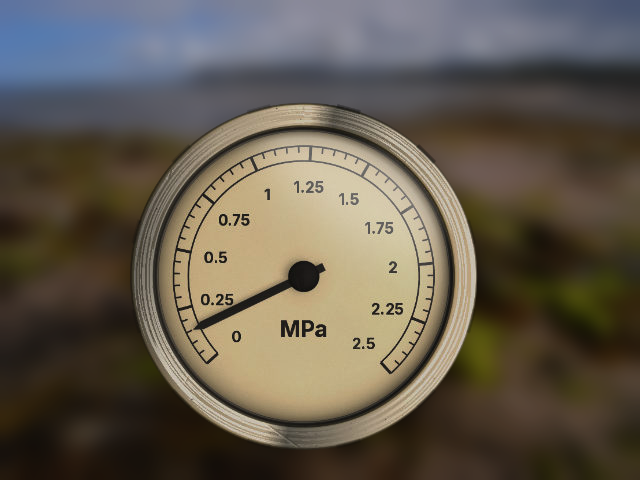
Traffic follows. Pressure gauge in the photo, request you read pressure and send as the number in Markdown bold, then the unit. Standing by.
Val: **0.15** MPa
